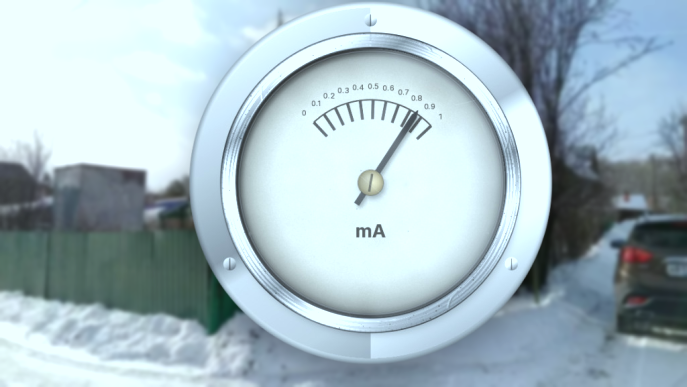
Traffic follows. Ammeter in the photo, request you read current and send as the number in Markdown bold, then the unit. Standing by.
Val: **0.85** mA
